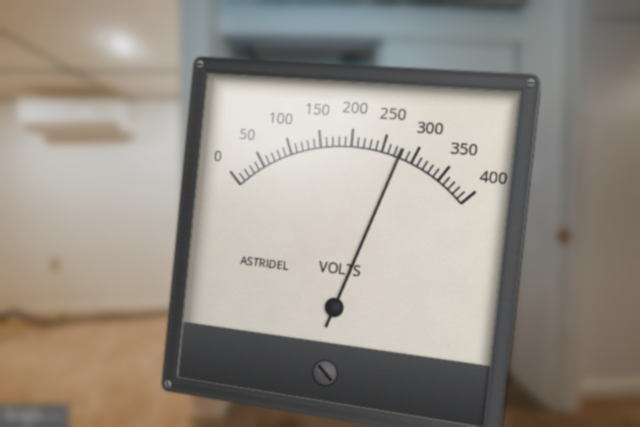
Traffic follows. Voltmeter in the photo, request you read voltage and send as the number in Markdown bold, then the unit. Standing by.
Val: **280** V
